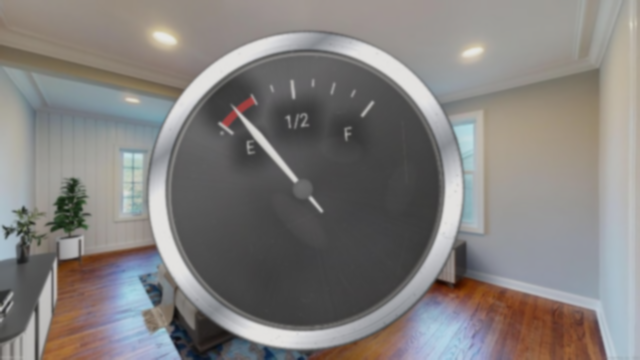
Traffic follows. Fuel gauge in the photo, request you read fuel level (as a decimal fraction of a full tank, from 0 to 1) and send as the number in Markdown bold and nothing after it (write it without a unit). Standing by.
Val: **0.125**
